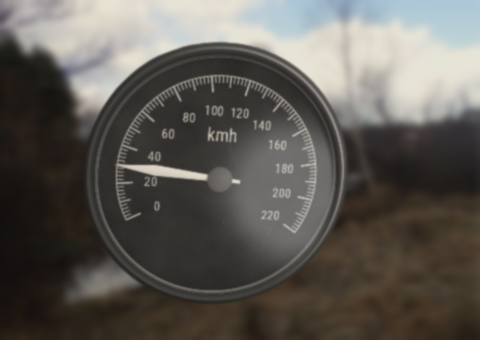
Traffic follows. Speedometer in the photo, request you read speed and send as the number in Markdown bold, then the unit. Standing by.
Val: **30** km/h
